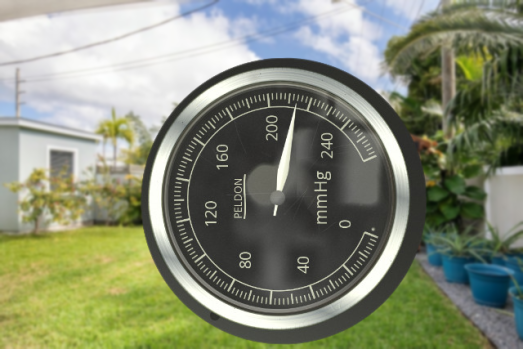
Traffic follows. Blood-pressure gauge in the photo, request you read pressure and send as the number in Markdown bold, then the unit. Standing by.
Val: **214** mmHg
